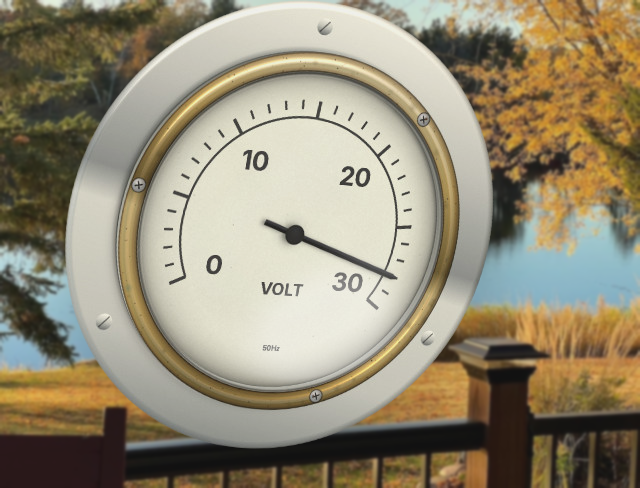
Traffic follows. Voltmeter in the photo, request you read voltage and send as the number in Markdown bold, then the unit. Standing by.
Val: **28** V
